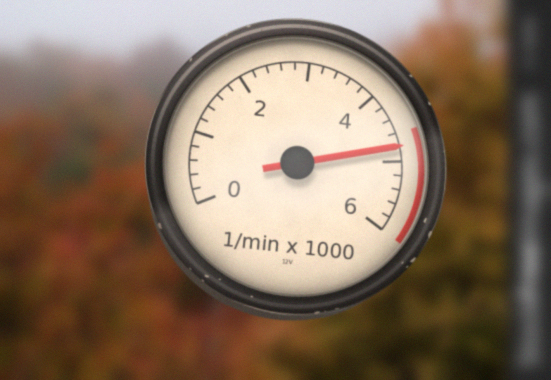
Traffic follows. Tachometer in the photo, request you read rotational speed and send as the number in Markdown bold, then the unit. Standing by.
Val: **4800** rpm
